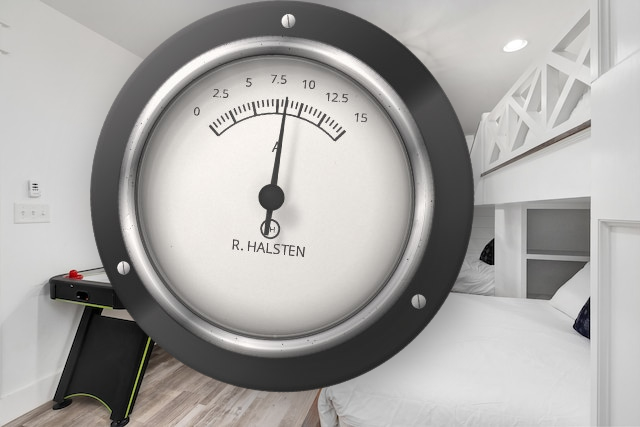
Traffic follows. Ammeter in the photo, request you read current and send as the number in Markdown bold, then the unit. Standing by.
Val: **8.5** A
